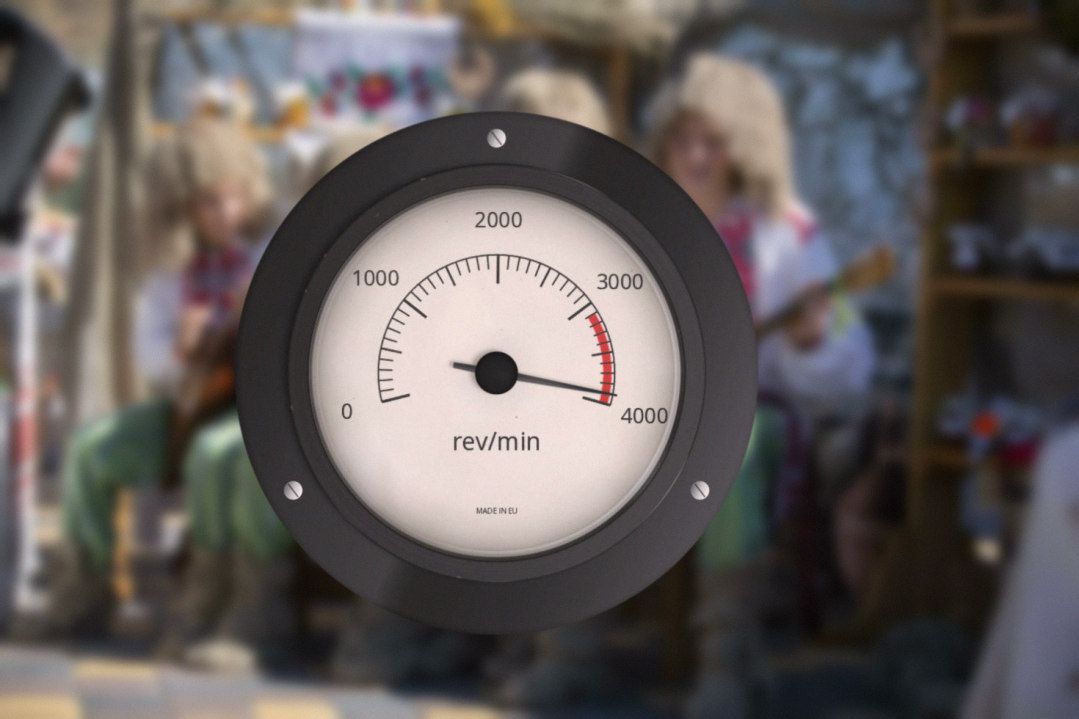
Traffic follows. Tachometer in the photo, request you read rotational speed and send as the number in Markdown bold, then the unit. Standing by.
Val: **3900** rpm
